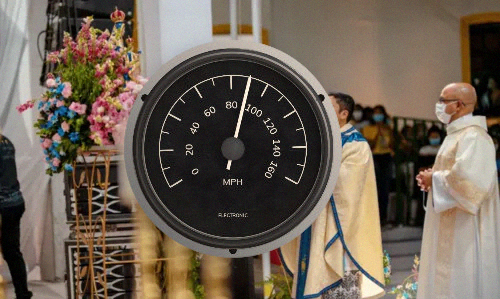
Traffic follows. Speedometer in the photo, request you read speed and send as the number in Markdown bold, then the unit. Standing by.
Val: **90** mph
